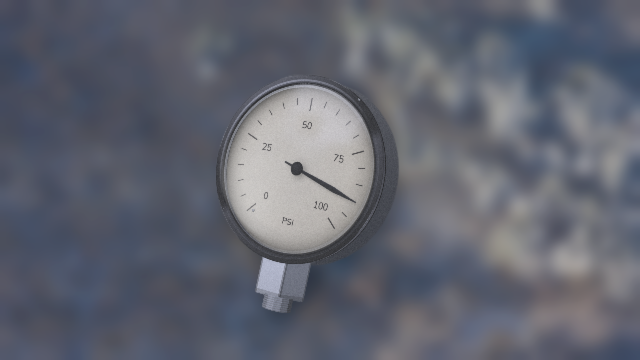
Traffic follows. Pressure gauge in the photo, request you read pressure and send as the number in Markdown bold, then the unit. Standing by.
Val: **90** psi
